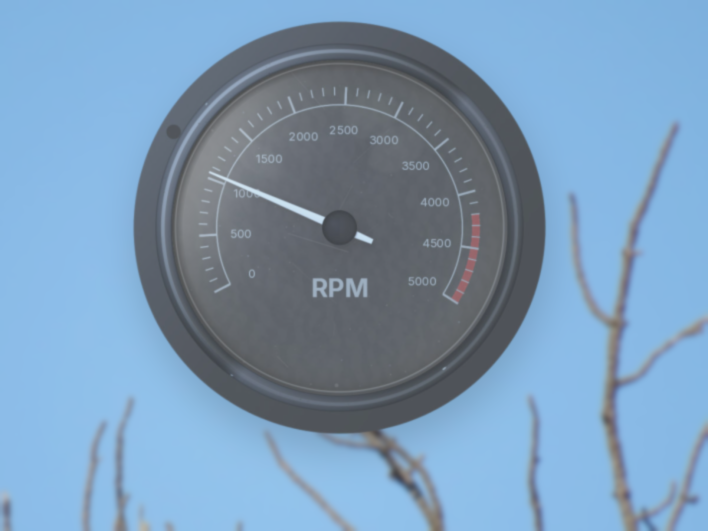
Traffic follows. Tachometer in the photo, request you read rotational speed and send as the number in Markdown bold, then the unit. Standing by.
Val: **1050** rpm
